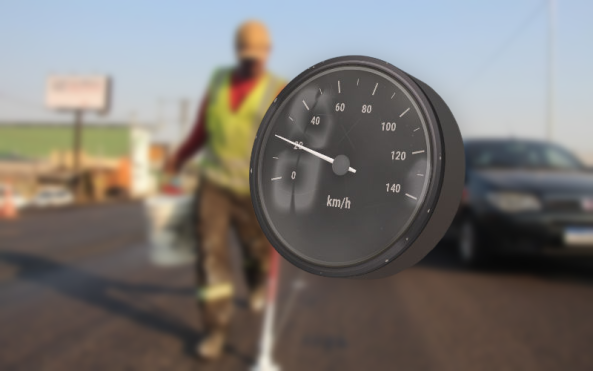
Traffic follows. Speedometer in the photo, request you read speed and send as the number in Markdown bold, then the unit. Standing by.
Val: **20** km/h
